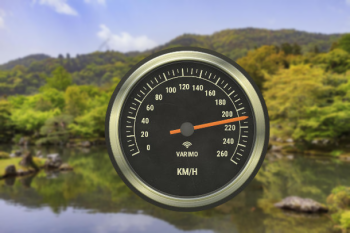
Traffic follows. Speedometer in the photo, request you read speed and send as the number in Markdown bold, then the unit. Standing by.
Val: **210** km/h
